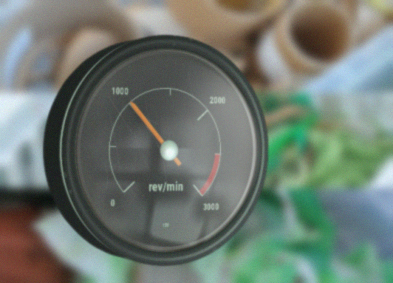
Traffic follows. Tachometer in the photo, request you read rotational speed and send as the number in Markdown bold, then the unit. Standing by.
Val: **1000** rpm
